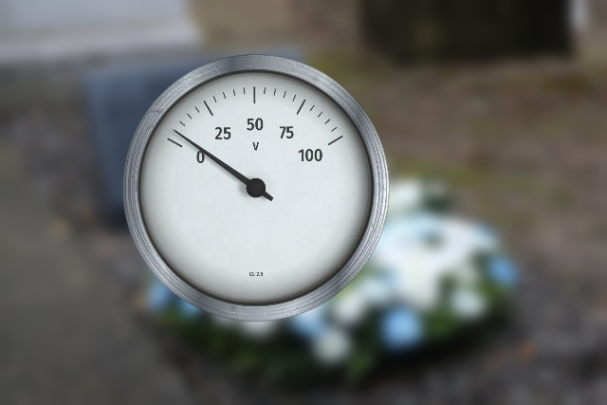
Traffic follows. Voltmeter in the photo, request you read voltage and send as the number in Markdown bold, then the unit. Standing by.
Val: **5** V
